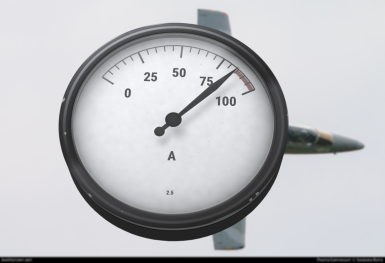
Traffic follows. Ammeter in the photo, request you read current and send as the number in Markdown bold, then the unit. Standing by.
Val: **85** A
